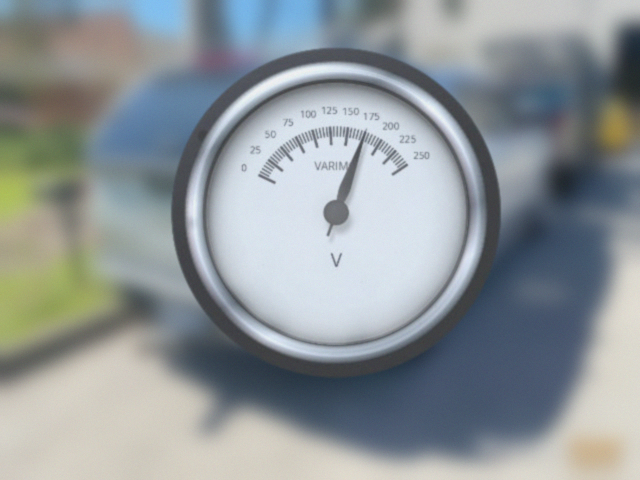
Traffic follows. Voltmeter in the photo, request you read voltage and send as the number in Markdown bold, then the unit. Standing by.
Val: **175** V
